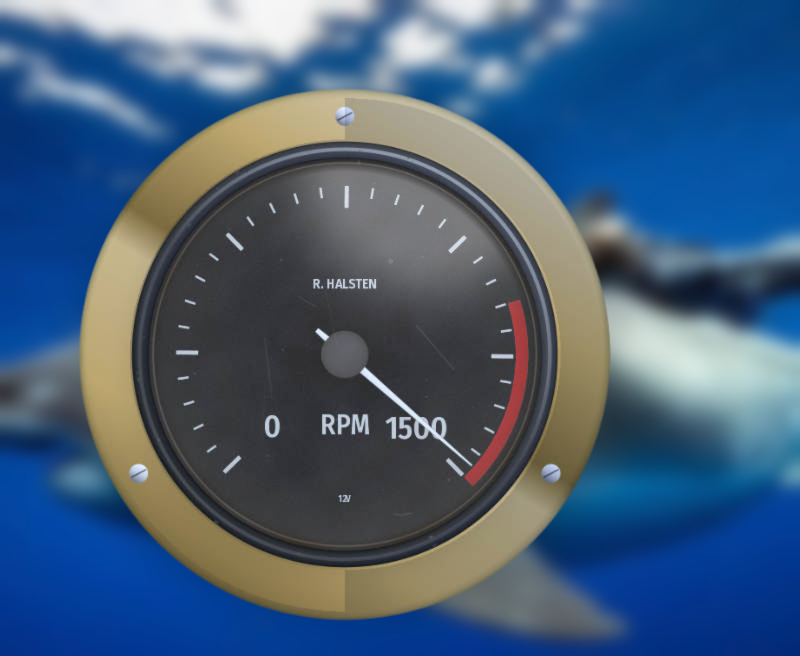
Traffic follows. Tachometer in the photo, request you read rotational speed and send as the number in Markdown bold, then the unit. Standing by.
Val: **1475** rpm
